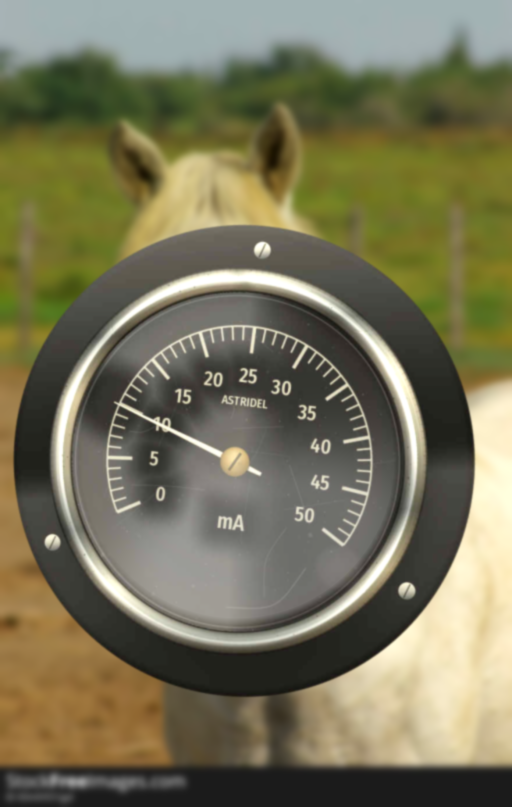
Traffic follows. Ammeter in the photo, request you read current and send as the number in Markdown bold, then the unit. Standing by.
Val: **10** mA
